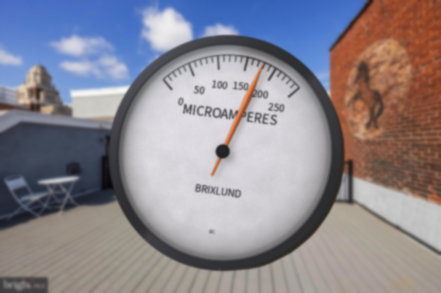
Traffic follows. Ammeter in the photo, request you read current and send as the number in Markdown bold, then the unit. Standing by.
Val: **180** µA
